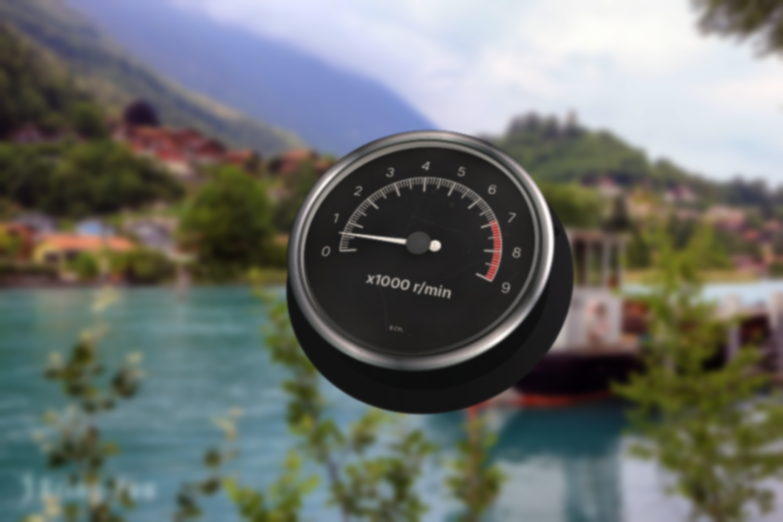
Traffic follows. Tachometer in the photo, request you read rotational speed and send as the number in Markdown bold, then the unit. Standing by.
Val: **500** rpm
